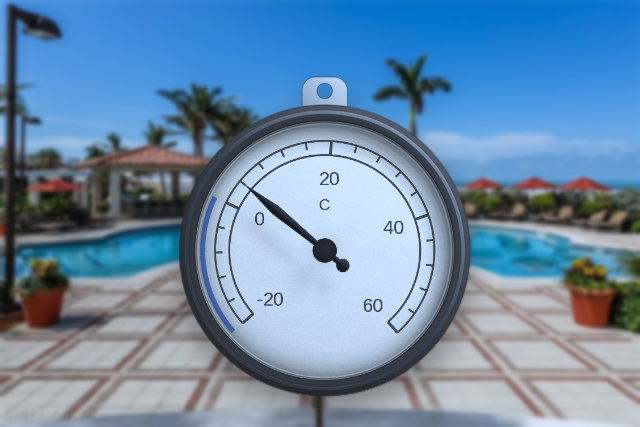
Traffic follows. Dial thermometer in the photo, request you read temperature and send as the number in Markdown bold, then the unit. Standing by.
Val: **4** °C
